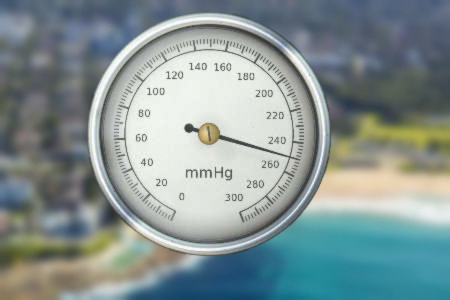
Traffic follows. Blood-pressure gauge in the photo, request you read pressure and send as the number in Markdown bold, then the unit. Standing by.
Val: **250** mmHg
